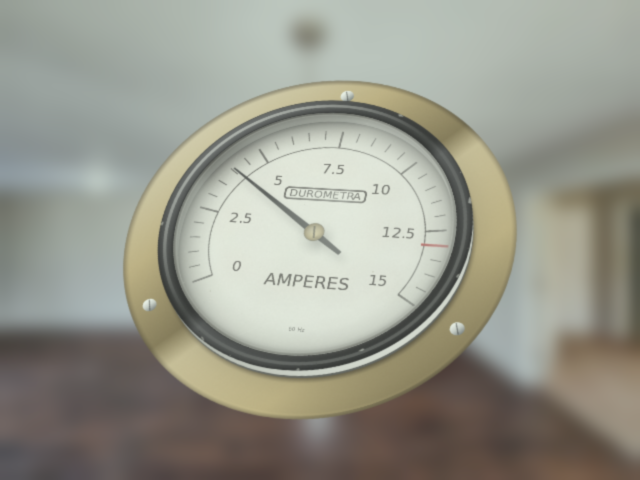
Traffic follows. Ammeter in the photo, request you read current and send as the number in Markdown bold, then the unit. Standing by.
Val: **4** A
